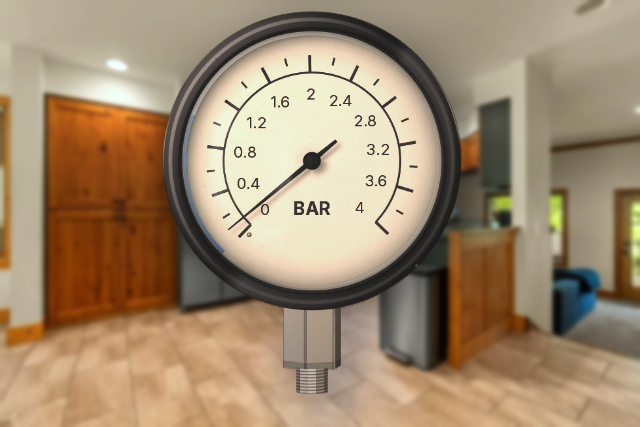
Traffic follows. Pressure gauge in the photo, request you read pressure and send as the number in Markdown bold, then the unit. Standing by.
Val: **0.1** bar
